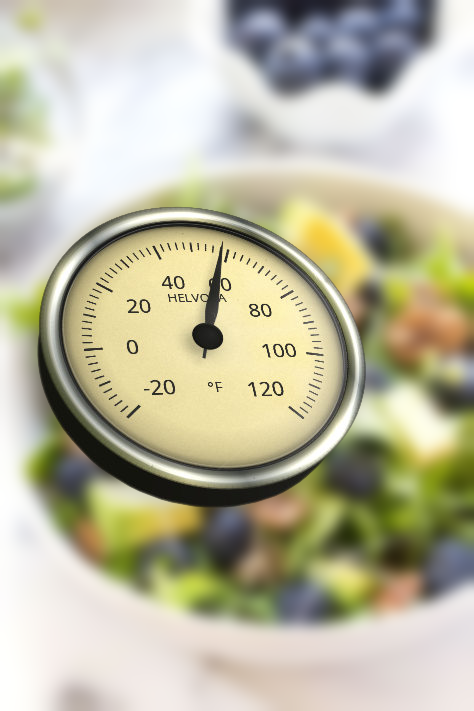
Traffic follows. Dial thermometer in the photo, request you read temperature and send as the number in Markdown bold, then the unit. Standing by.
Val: **58** °F
